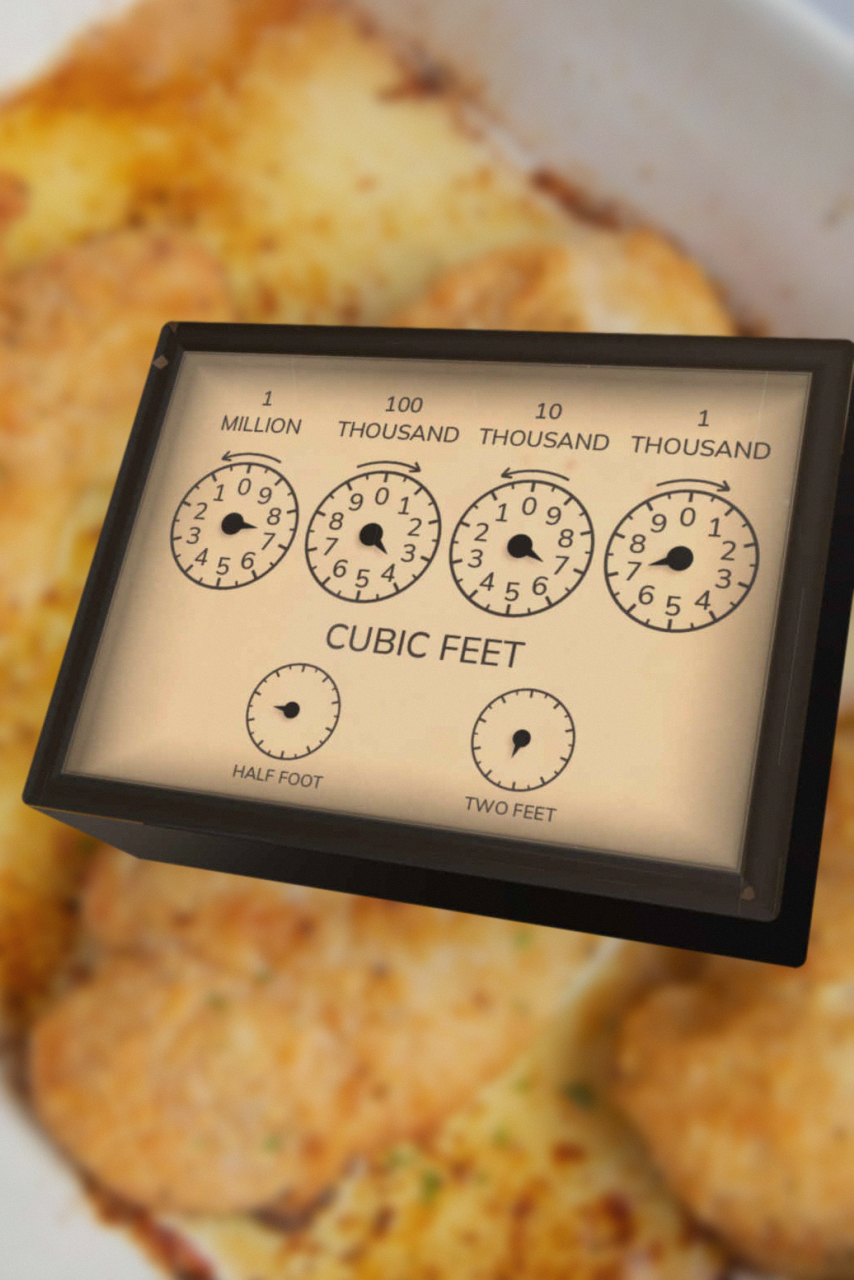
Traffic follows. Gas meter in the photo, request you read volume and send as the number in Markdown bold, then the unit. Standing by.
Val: **736700** ft³
